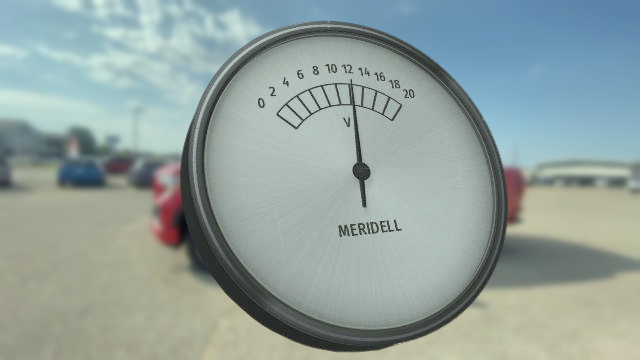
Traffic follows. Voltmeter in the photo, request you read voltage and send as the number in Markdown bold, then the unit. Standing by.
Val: **12** V
